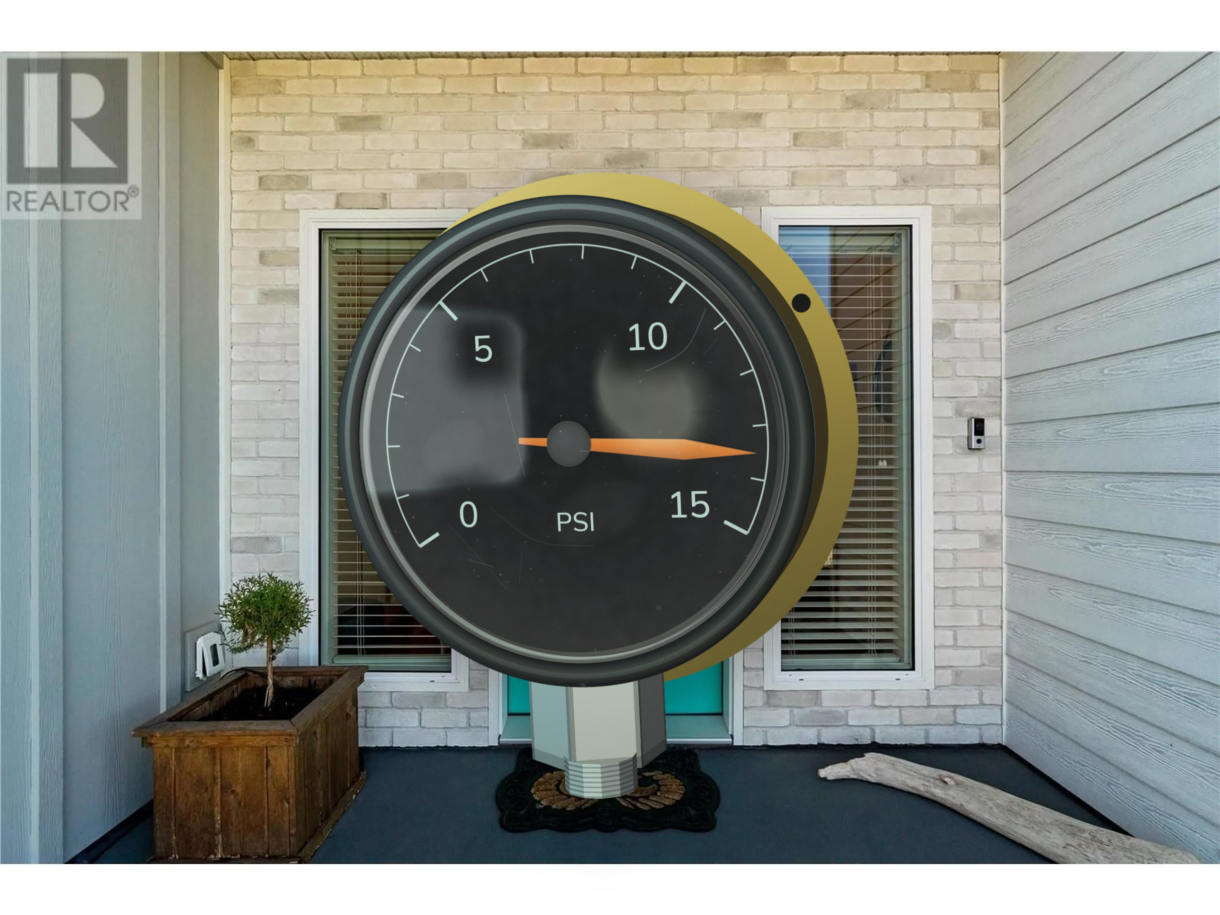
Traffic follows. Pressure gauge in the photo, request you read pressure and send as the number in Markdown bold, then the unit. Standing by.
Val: **13.5** psi
